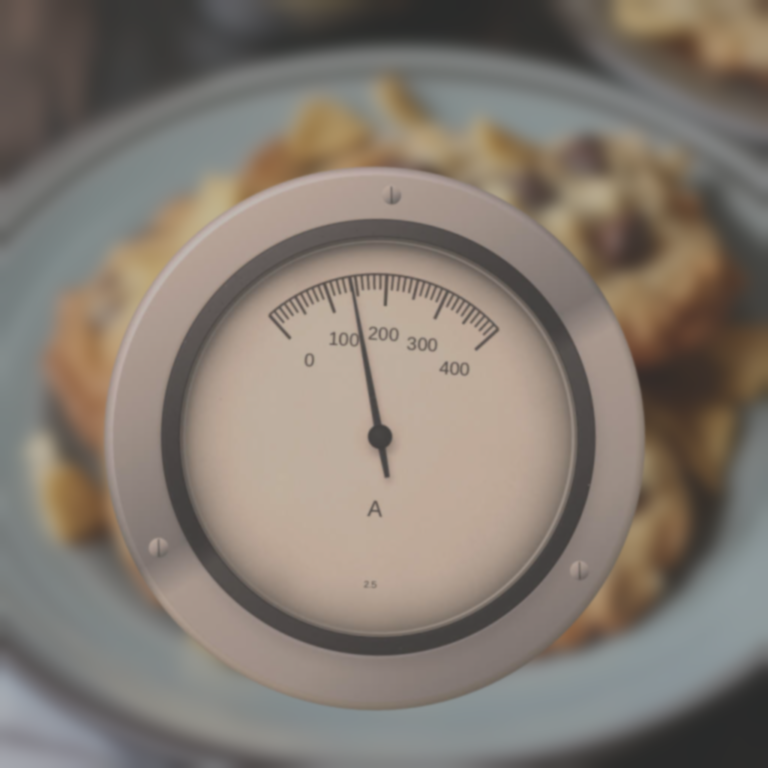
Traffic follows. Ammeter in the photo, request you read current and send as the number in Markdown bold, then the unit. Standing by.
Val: **140** A
